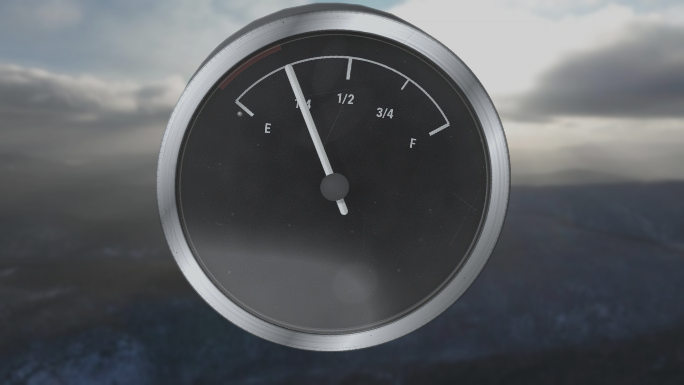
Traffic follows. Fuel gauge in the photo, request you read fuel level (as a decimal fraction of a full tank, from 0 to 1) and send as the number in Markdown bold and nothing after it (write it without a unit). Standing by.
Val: **0.25**
